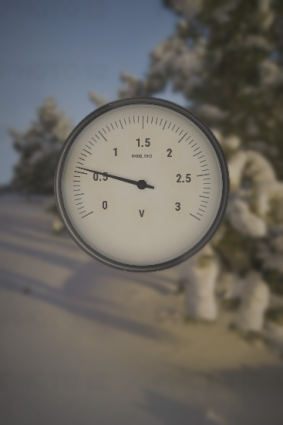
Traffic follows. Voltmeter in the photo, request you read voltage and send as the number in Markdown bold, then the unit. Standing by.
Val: **0.55** V
